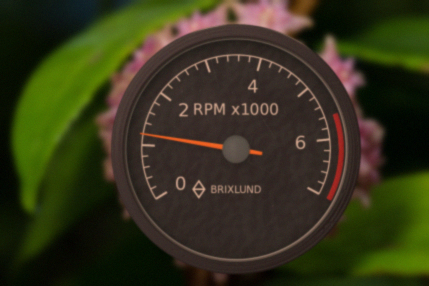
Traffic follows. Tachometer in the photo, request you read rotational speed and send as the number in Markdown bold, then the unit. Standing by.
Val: **1200** rpm
